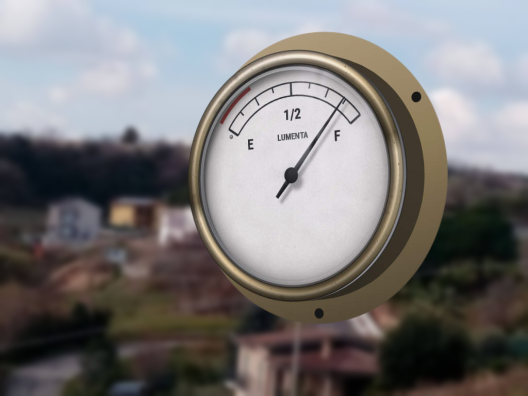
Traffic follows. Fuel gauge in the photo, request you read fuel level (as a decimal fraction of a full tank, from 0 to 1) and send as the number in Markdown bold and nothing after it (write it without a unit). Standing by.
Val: **0.875**
